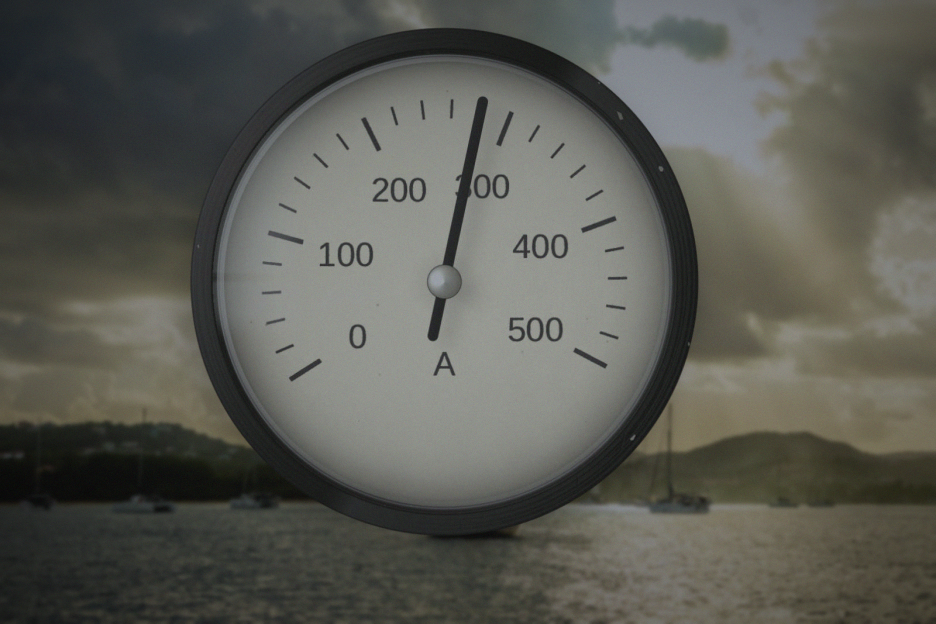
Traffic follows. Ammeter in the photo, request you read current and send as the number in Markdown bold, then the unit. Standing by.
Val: **280** A
